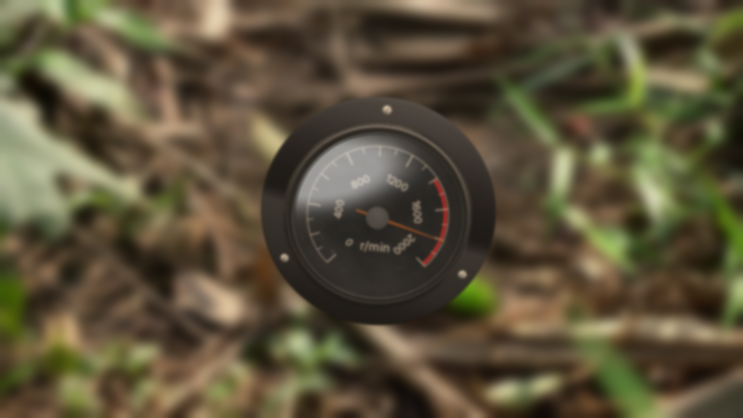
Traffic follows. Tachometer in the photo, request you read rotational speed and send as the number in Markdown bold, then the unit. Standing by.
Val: **1800** rpm
